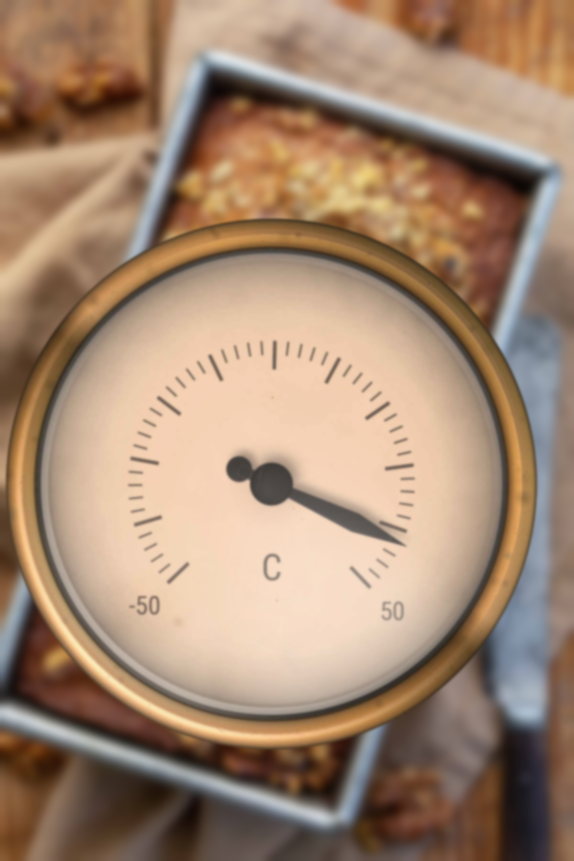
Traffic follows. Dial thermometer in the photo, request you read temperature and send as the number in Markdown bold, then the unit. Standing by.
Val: **42** °C
